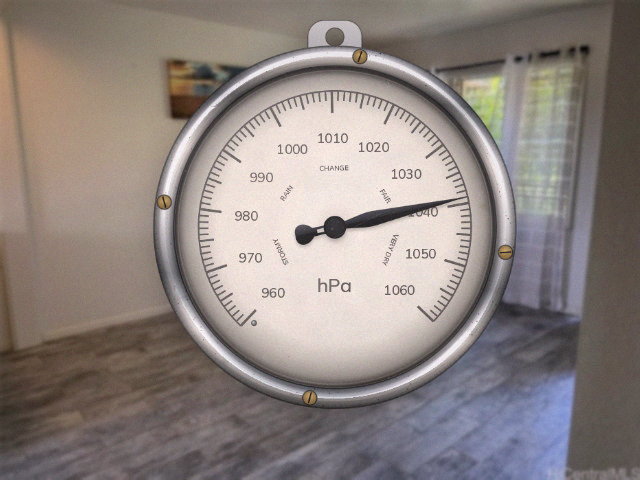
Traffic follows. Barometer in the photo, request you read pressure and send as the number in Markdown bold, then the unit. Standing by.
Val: **1039** hPa
